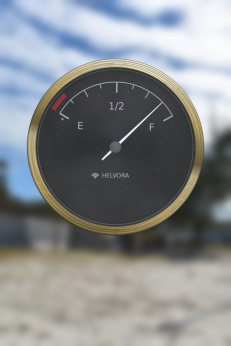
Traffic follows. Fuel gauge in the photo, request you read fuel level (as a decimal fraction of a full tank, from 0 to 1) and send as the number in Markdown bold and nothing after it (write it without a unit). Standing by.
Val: **0.875**
